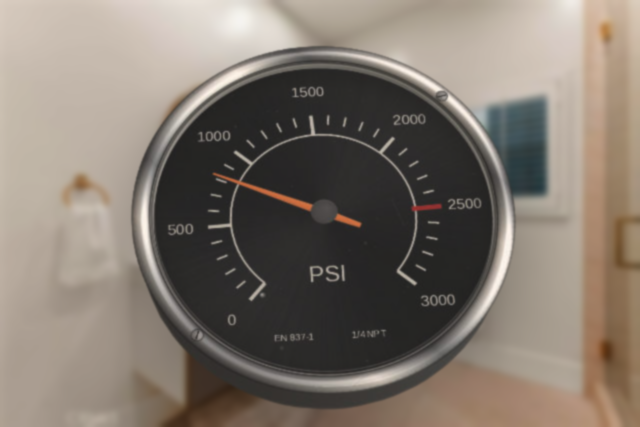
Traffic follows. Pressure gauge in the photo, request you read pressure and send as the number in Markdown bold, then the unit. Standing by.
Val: **800** psi
